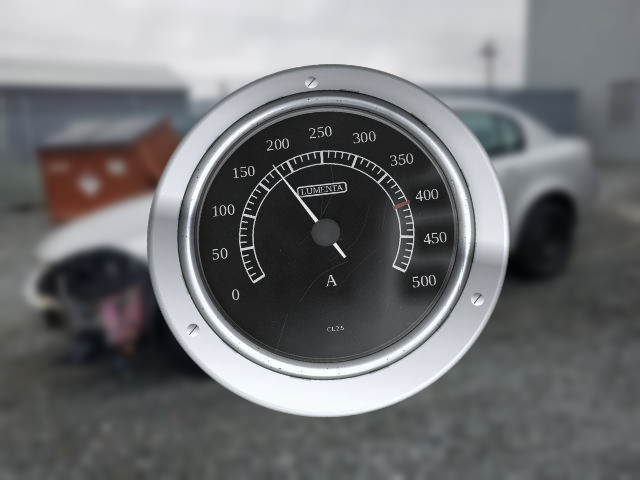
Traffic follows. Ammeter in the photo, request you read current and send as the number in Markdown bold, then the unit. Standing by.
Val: **180** A
